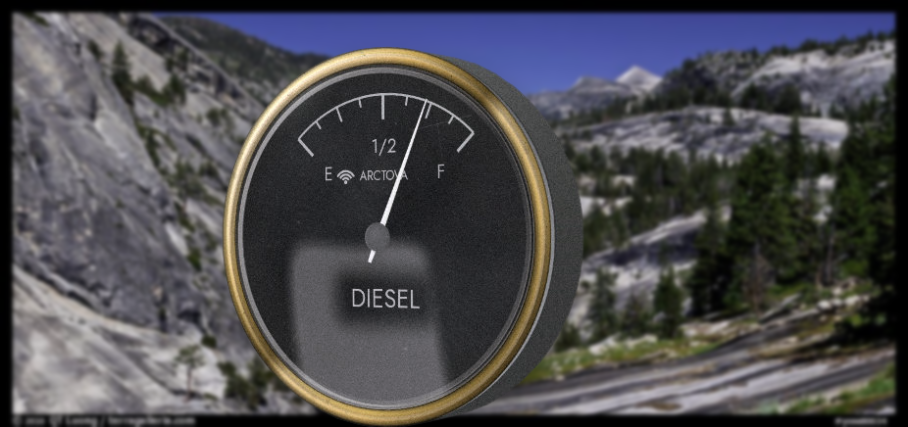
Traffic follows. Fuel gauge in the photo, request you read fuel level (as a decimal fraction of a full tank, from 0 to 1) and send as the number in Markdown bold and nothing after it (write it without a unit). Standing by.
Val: **0.75**
